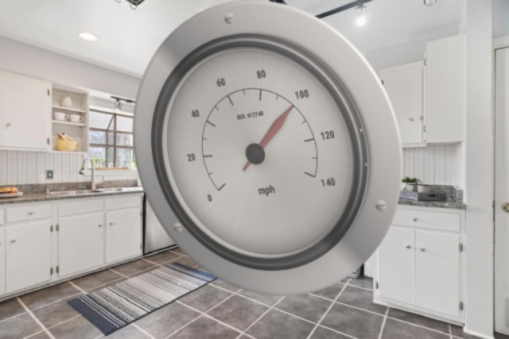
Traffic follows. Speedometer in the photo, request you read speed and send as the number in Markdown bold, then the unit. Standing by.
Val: **100** mph
